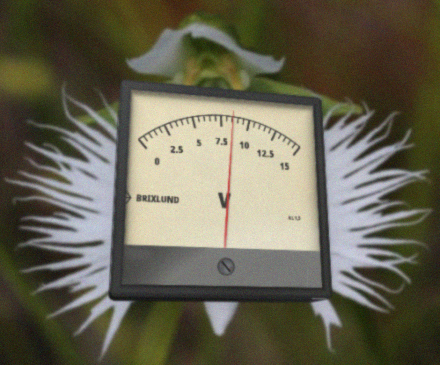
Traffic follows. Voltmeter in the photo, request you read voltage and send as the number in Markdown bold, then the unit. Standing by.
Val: **8.5** V
